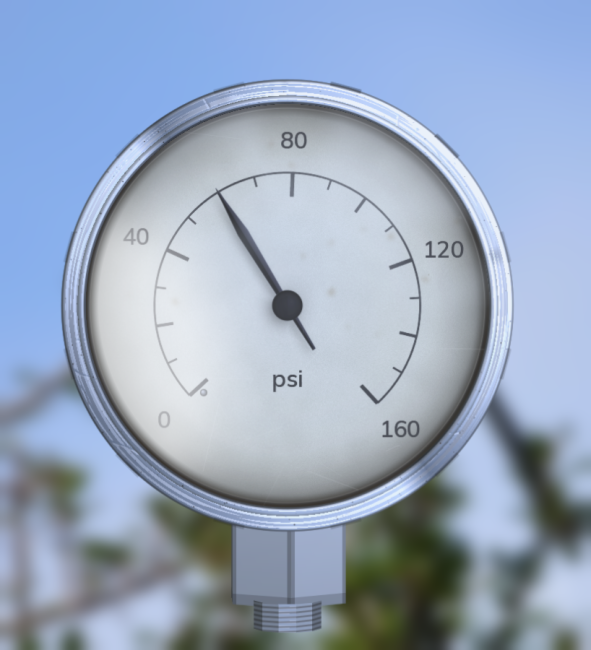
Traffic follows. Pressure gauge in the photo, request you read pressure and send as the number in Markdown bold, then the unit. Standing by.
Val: **60** psi
